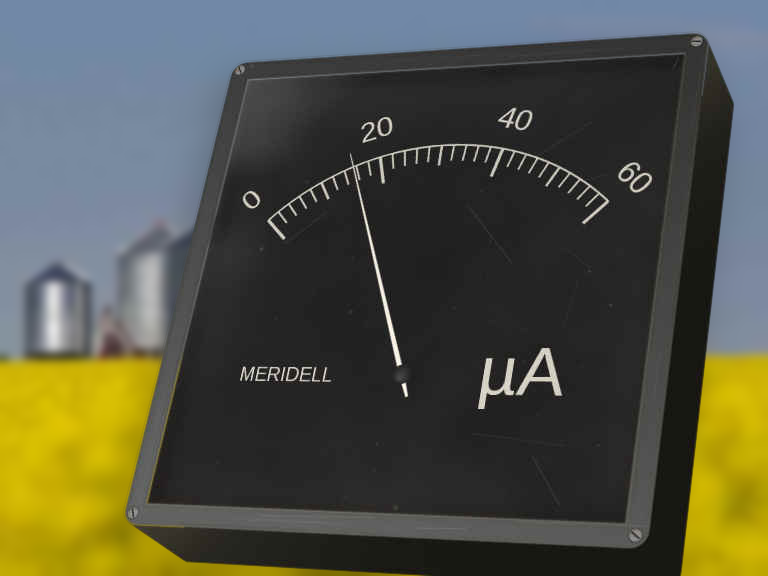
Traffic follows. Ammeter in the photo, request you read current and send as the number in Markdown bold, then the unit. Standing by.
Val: **16** µA
